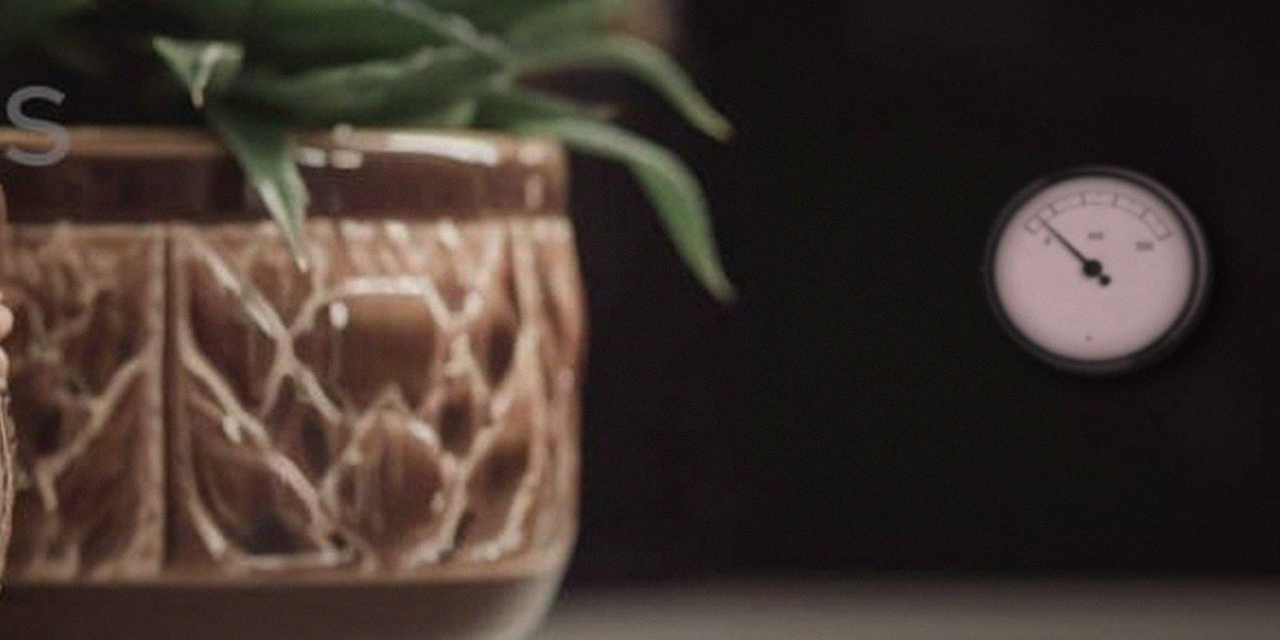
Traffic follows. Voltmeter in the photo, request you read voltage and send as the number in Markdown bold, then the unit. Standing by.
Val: **50** mV
